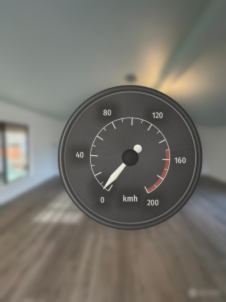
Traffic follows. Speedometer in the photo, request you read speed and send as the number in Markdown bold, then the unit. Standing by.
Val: **5** km/h
